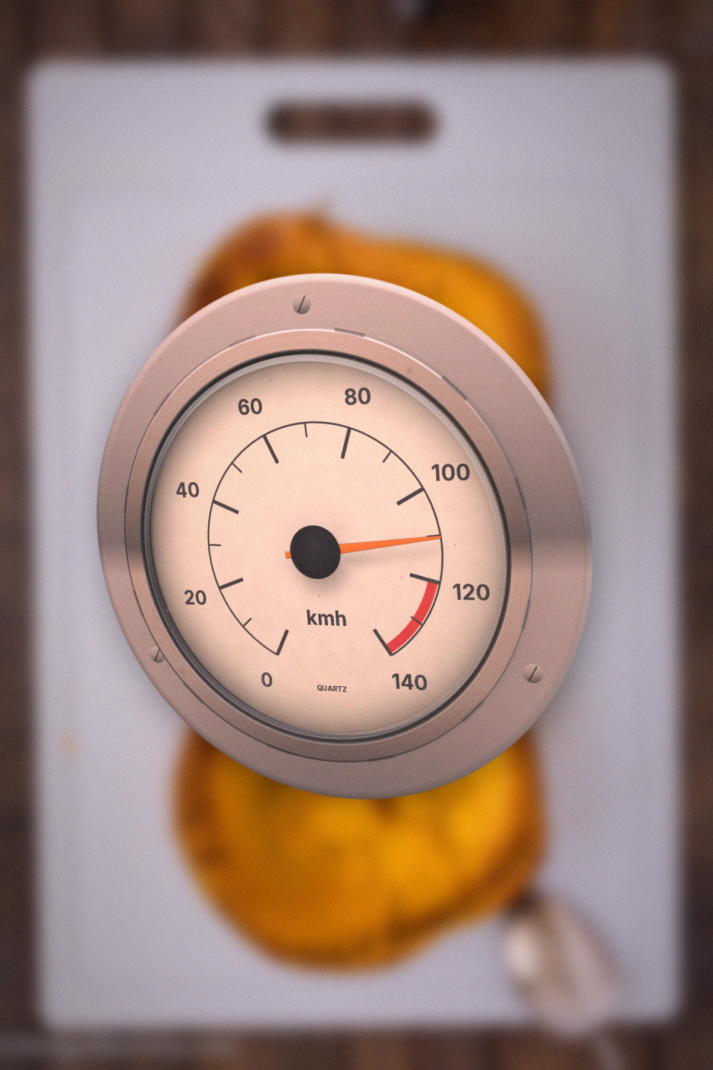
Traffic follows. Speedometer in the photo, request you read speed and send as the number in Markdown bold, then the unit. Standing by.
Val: **110** km/h
